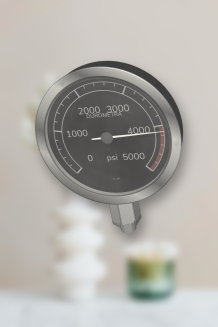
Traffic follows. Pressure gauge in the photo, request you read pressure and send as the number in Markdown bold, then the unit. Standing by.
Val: **4100** psi
